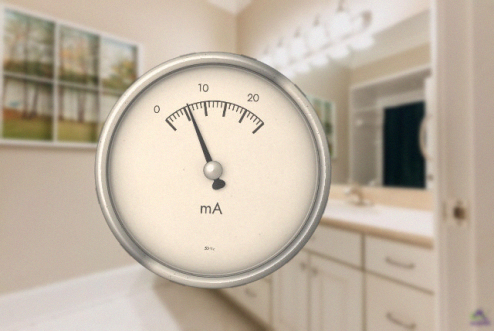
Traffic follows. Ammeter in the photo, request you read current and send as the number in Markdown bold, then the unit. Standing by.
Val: **6** mA
